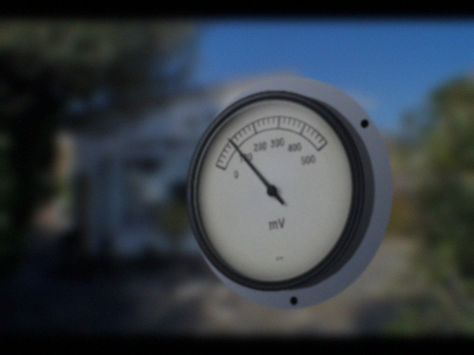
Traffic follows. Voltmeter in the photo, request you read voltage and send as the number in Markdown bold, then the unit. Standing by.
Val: **100** mV
